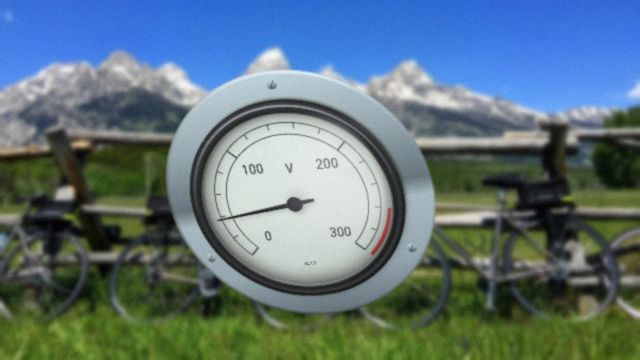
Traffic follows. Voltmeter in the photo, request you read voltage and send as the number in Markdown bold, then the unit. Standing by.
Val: **40** V
